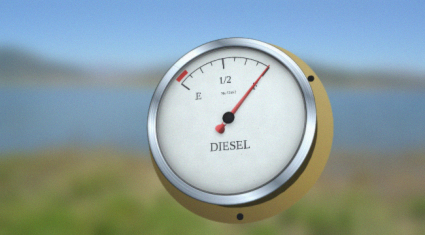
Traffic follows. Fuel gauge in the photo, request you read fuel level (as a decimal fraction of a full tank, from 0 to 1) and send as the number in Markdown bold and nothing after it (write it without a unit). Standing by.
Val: **1**
